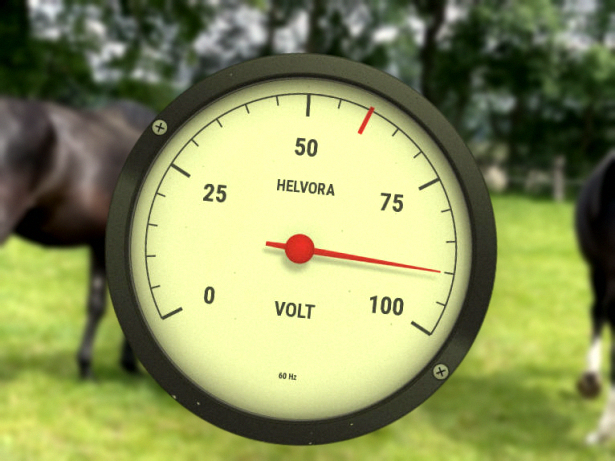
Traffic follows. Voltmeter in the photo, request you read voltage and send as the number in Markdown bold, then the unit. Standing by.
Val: **90** V
